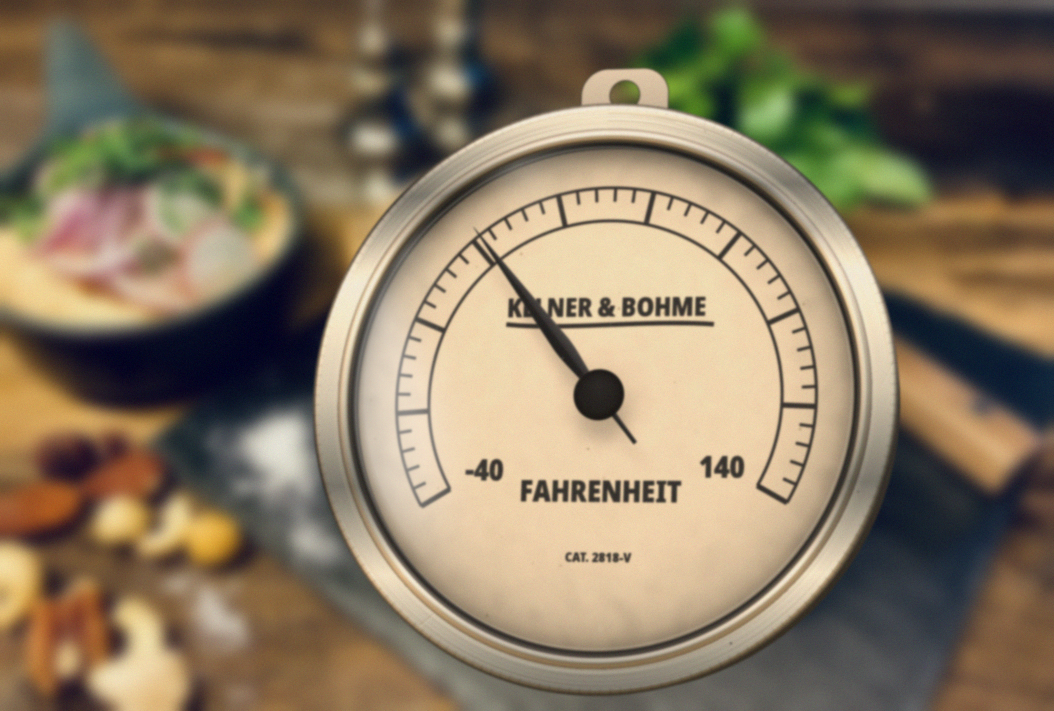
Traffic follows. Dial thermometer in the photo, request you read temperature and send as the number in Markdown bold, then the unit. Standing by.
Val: **22** °F
